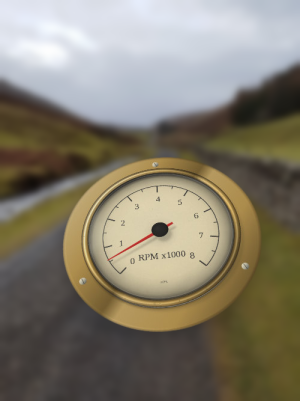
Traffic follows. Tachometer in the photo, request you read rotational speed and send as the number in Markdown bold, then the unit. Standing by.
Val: **500** rpm
